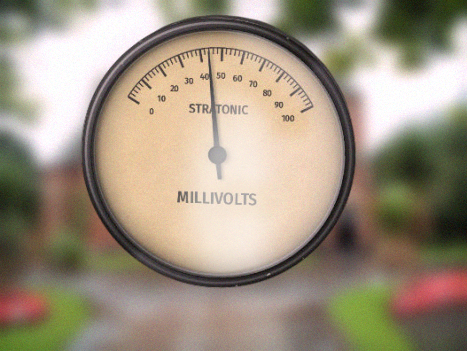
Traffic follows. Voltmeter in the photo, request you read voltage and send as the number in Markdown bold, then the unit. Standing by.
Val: **44** mV
